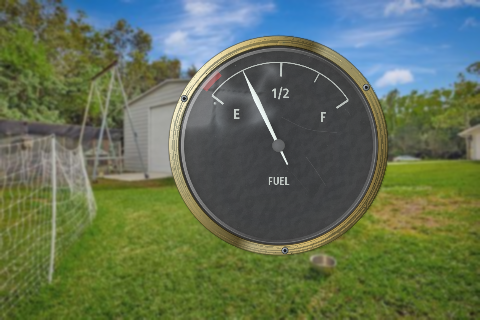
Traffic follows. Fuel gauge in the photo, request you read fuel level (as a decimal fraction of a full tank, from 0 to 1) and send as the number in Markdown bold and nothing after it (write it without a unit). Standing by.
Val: **0.25**
